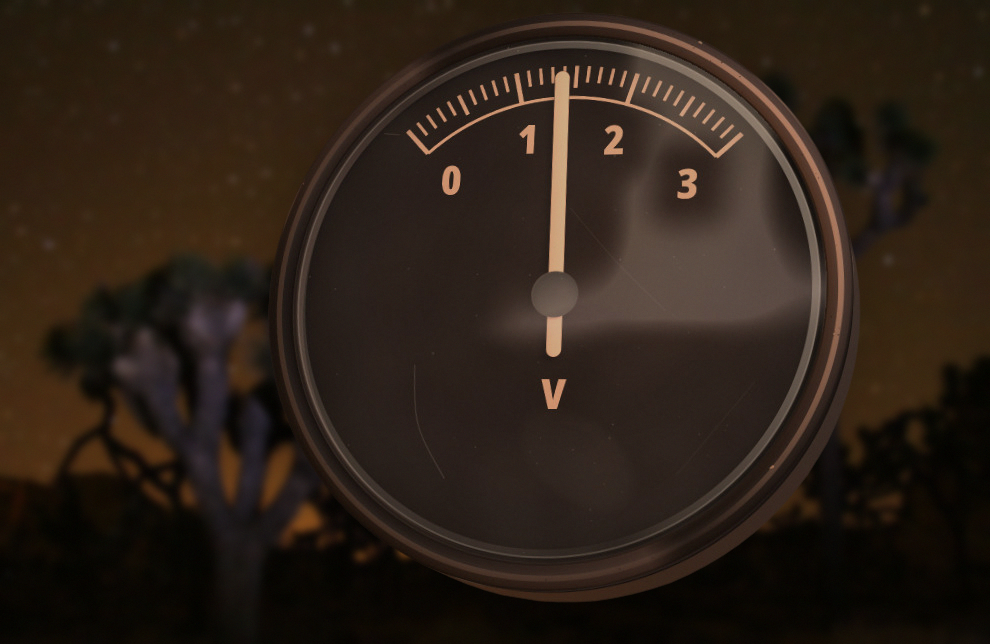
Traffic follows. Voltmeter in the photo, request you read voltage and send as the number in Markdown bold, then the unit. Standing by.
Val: **1.4** V
